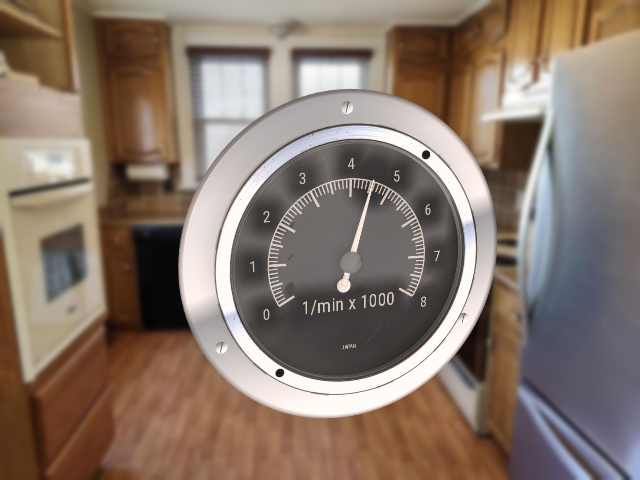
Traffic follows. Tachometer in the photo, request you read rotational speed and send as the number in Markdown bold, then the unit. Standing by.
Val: **4500** rpm
